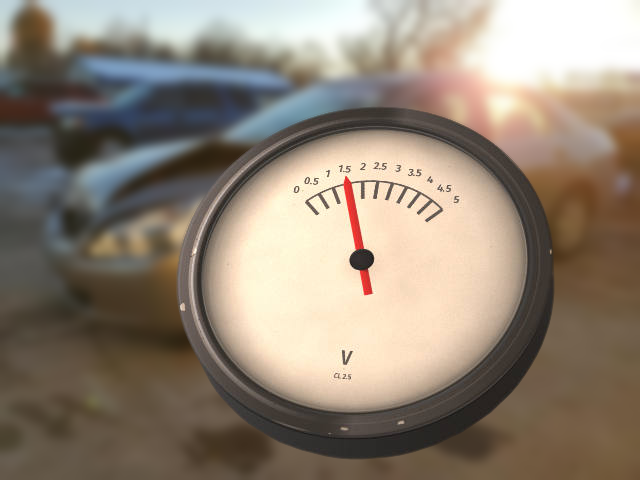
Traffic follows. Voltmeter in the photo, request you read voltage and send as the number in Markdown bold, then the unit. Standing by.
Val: **1.5** V
